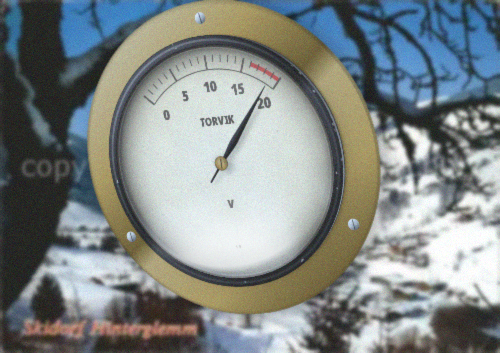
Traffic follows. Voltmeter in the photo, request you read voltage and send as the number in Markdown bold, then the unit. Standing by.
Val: **19** V
